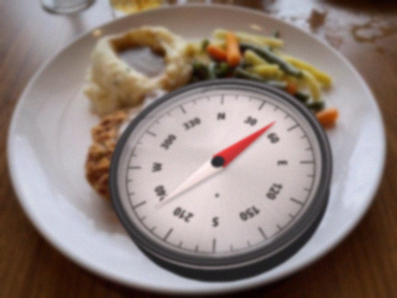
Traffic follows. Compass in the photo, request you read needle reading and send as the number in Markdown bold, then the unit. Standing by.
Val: **50** °
